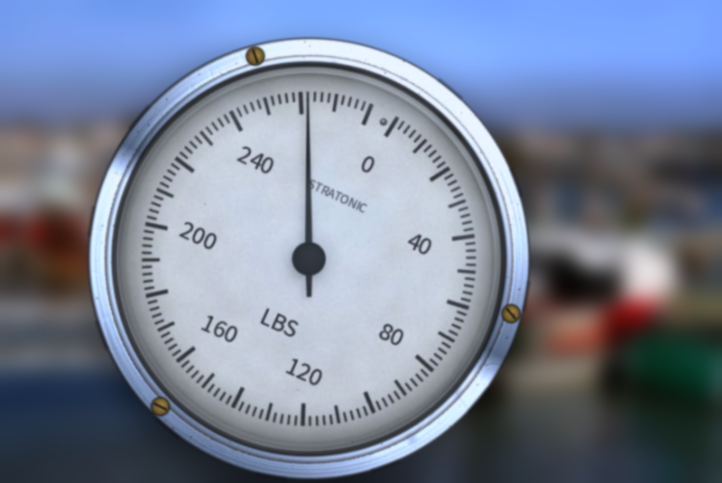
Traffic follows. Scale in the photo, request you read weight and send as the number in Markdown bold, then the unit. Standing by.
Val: **262** lb
